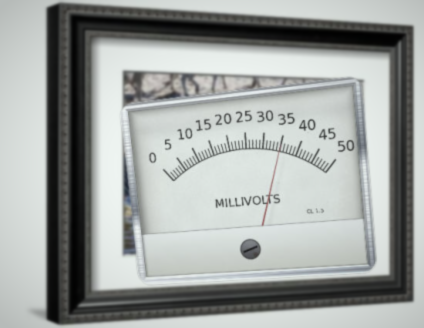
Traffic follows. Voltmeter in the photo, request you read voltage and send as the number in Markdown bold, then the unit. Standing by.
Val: **35** mV
